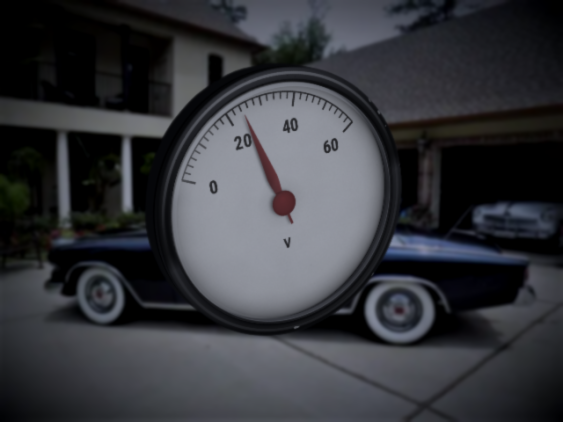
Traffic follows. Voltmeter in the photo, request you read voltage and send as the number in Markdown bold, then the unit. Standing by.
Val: **24** V
